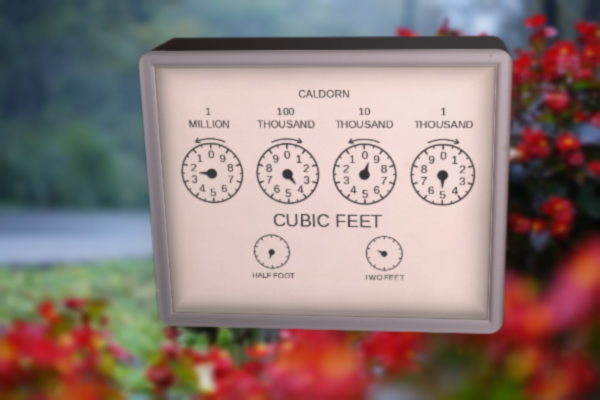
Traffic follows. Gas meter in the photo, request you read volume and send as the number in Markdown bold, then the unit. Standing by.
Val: **239500** ft³
